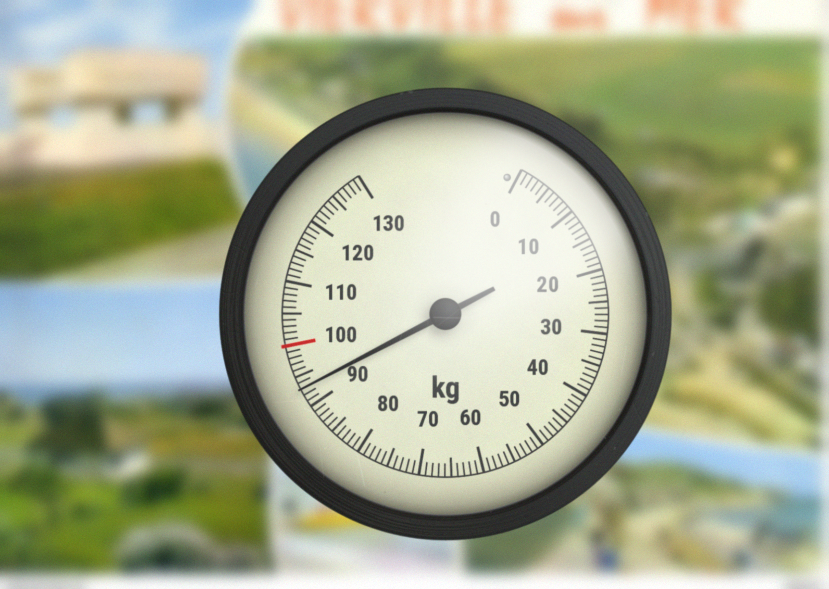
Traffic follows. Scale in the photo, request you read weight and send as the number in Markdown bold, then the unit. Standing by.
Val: **93** kg
